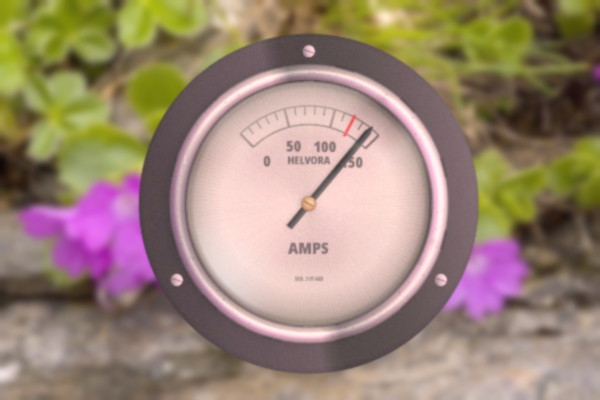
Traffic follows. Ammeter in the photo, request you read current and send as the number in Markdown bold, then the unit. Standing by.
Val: **140** A
